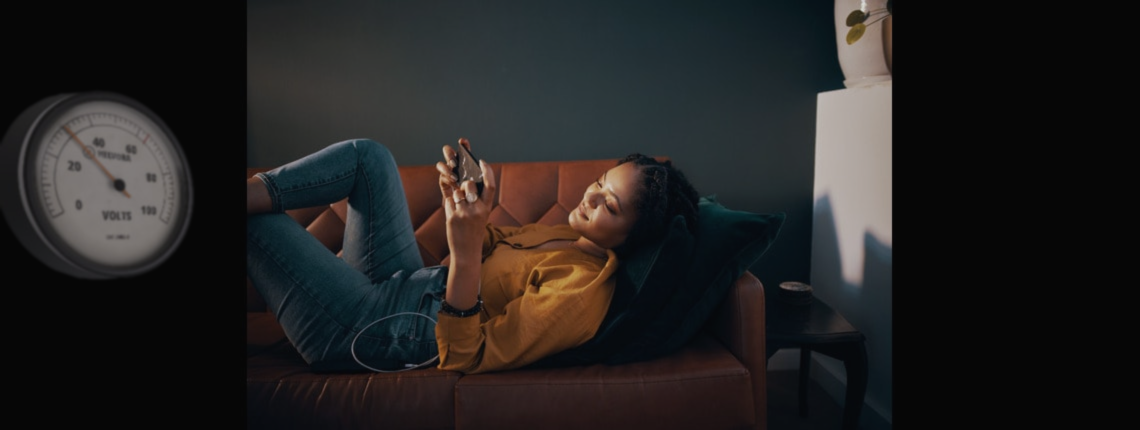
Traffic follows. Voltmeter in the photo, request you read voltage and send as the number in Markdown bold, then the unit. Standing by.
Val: **30** V
